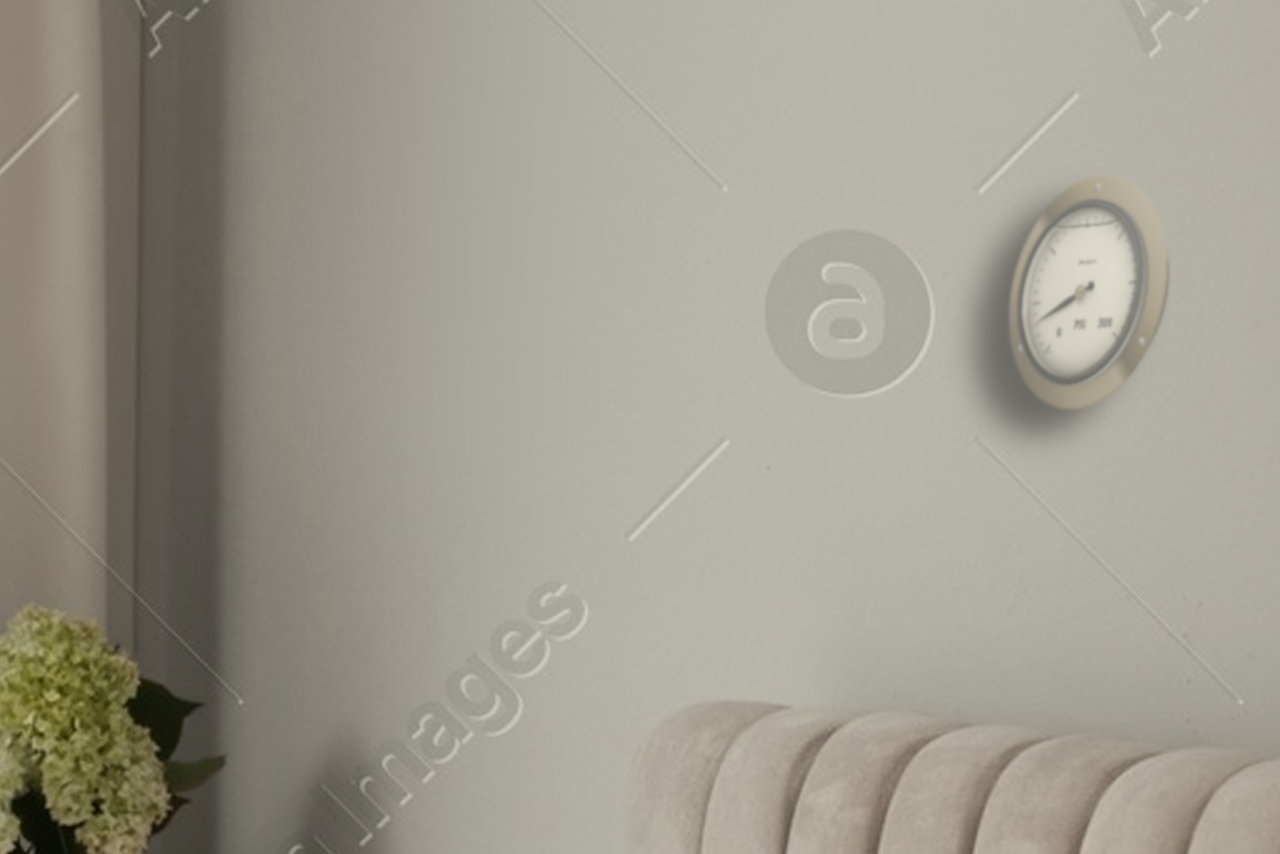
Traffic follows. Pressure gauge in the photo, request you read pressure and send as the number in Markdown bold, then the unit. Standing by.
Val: **30** psi
